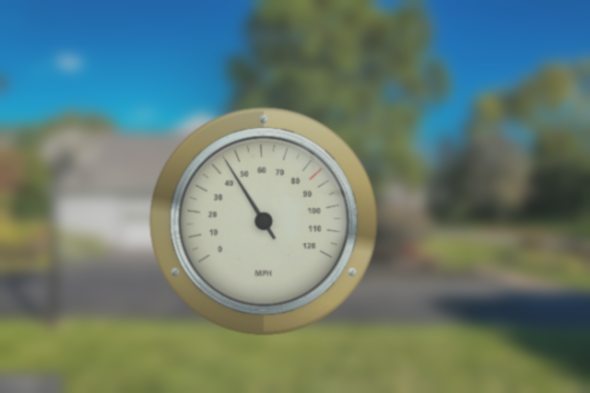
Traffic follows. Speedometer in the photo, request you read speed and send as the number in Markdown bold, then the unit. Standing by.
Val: **45** mph
